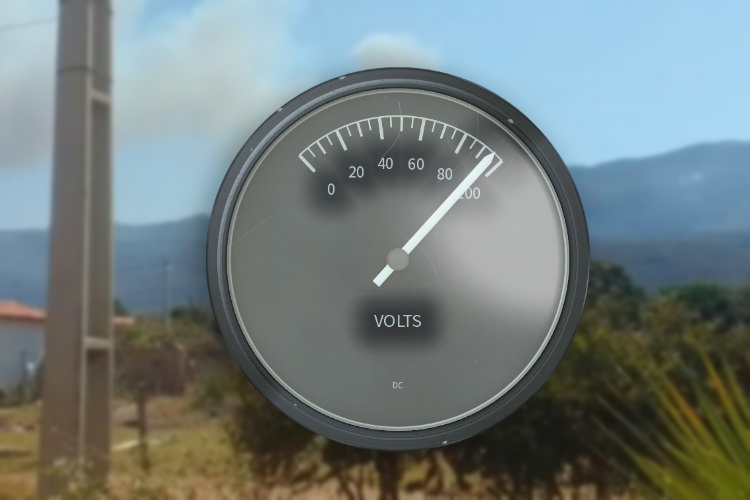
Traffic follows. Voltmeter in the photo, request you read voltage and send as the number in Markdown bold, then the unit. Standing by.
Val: **95** V
